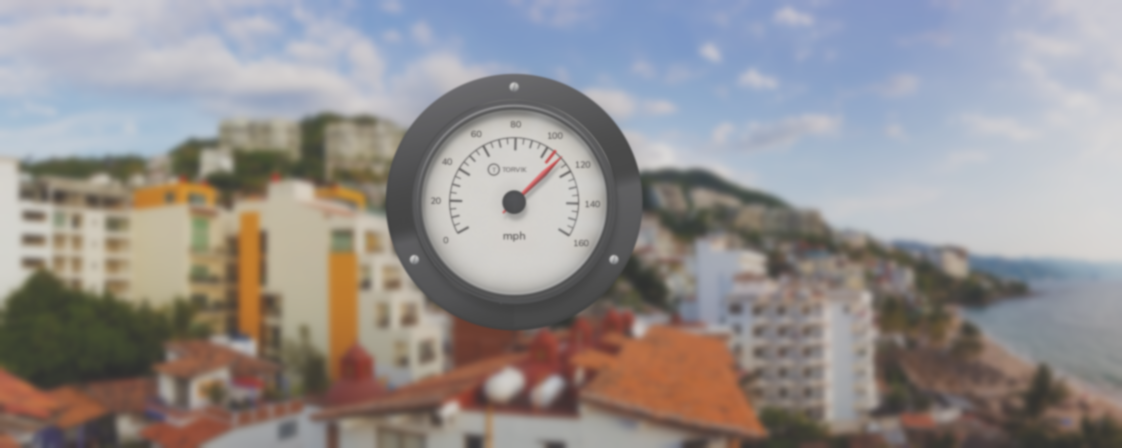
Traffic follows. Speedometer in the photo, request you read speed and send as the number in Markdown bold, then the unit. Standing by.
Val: **110** mph
